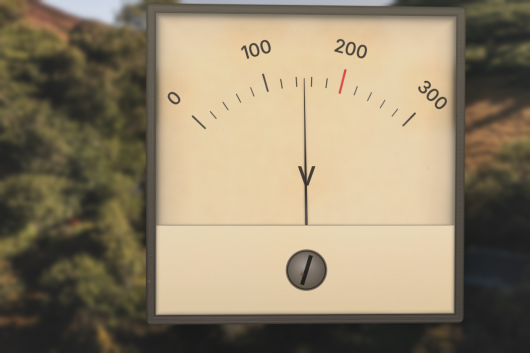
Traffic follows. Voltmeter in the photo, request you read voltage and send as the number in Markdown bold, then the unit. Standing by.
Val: **150** V
